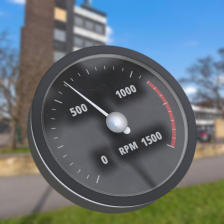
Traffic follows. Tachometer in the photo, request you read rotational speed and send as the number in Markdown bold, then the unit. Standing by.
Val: **600** rpm
